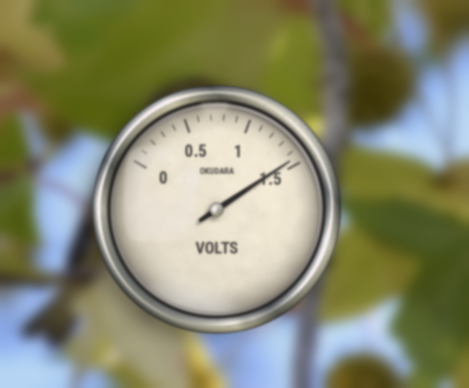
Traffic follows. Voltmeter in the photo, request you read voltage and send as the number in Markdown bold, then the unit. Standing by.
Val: **1.45** V
